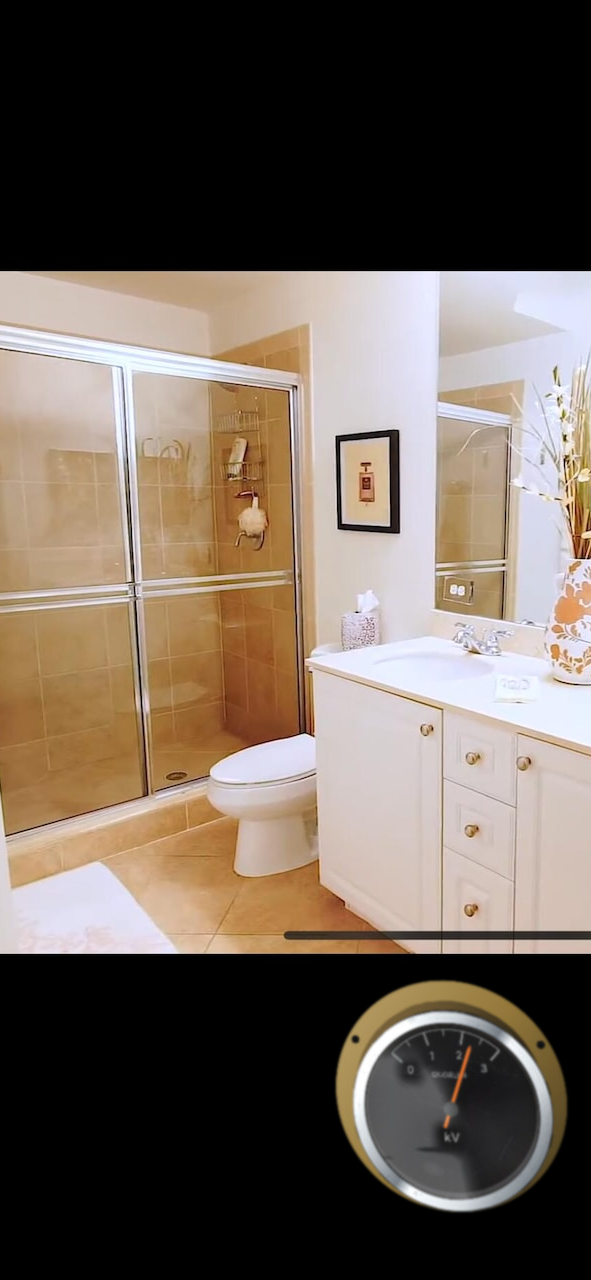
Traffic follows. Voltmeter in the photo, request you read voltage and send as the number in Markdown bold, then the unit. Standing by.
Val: **2.25** kV
